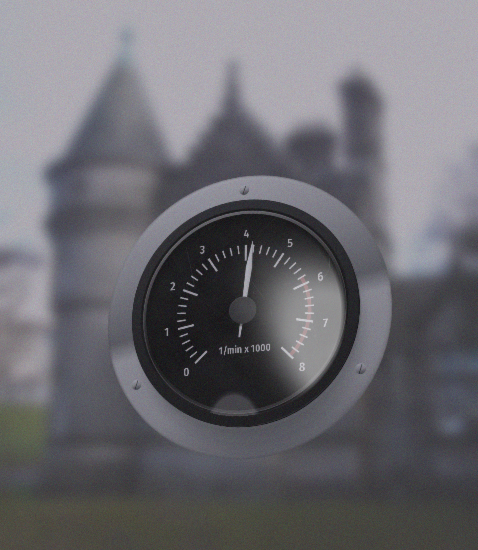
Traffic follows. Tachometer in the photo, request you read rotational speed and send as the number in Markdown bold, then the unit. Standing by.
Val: **4200** rpm
